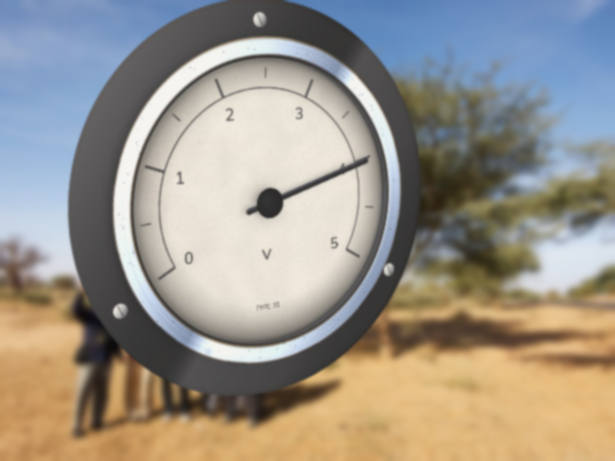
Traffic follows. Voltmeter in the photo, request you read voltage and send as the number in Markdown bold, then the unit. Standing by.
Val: **4** V
